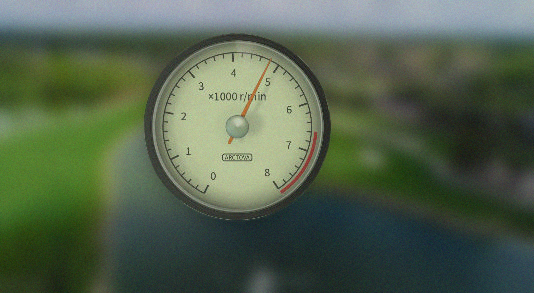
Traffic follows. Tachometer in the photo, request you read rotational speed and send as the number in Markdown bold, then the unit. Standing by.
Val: **4800** rpm
